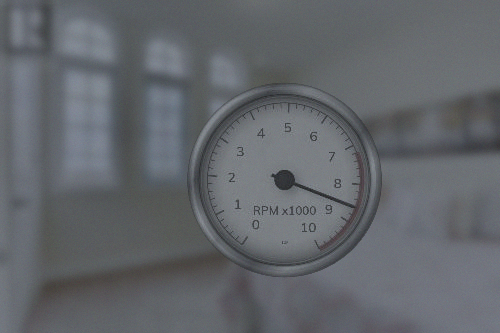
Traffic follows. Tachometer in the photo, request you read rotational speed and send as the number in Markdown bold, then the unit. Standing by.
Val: **8600** rpm
